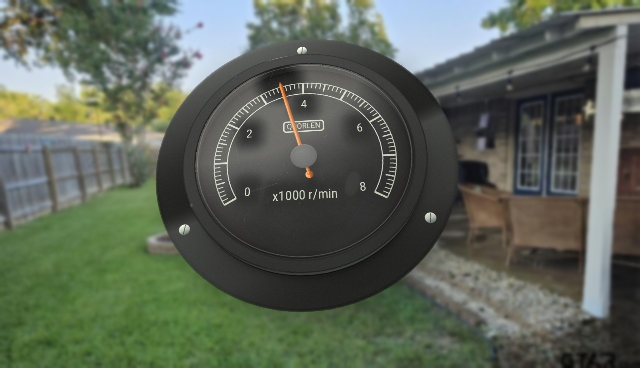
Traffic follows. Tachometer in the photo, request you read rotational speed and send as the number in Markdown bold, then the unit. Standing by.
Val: **3500** rpm
